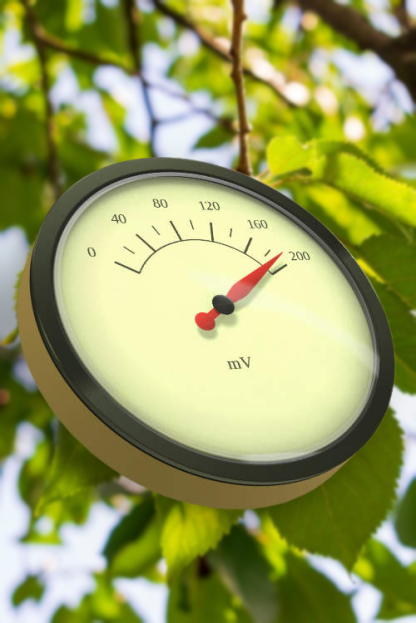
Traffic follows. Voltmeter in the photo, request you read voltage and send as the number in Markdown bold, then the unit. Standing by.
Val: **190** mV
